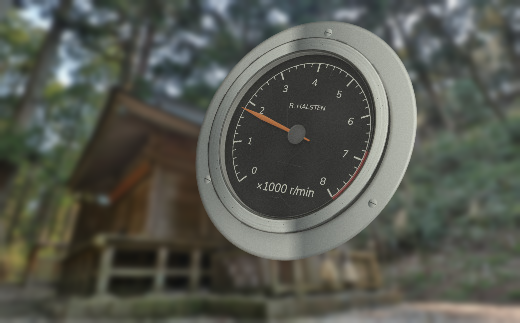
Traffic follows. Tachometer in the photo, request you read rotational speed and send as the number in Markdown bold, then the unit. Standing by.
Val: **1800** rpm
